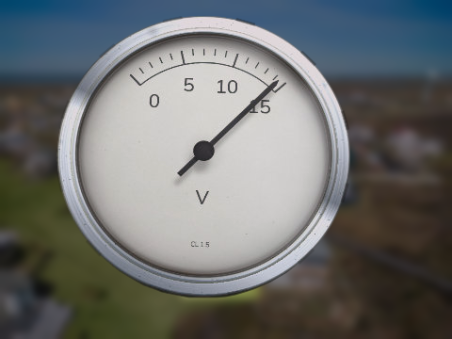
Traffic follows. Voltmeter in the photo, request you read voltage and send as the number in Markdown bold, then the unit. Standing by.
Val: **14.5** V
